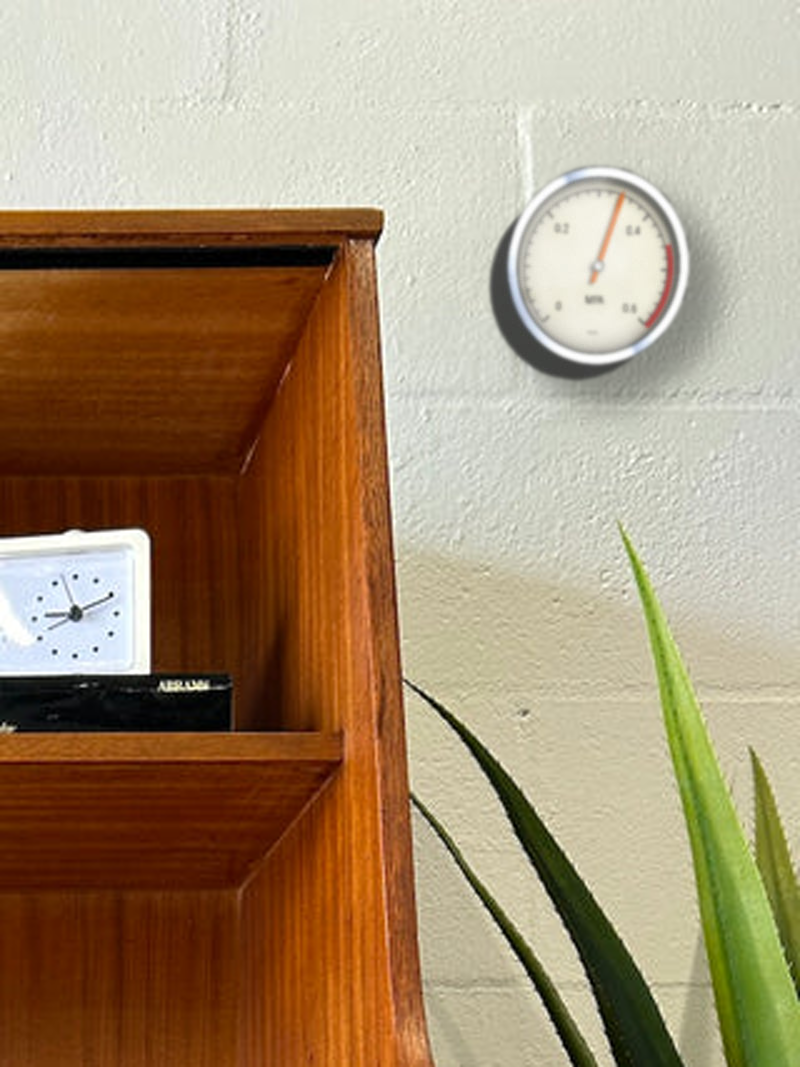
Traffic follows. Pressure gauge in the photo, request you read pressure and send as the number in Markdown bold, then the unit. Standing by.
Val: **0.34** MPa
